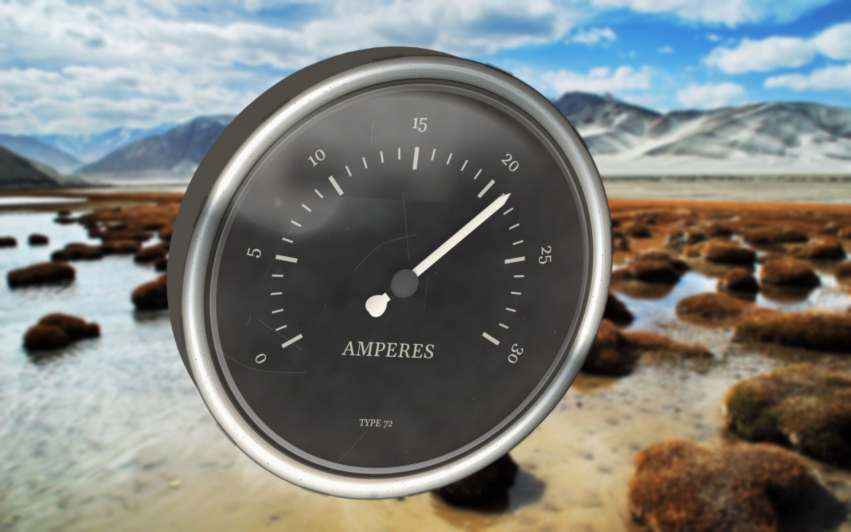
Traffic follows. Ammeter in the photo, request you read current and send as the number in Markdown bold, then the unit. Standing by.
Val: **21** A
